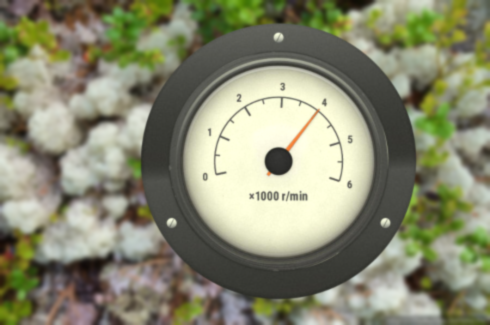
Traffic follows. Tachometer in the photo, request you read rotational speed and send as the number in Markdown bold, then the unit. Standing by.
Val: **4000** rpm
